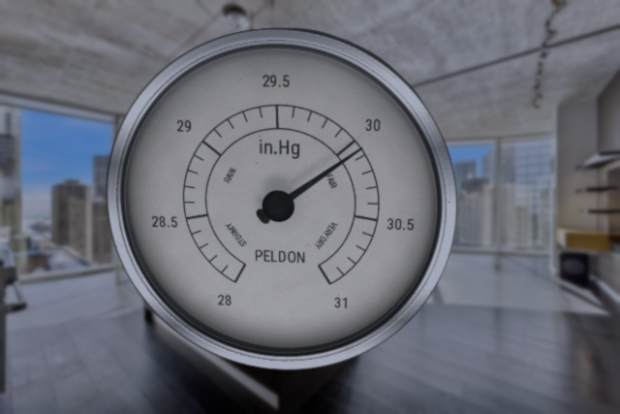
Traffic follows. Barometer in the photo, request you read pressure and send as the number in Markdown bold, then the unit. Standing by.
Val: **30.05** inHg
